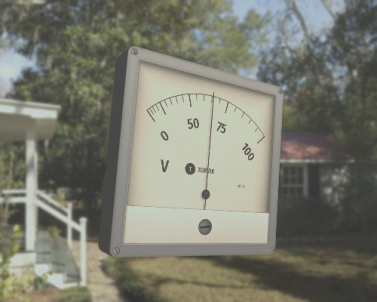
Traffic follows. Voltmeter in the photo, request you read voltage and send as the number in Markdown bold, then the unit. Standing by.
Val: **65** V
